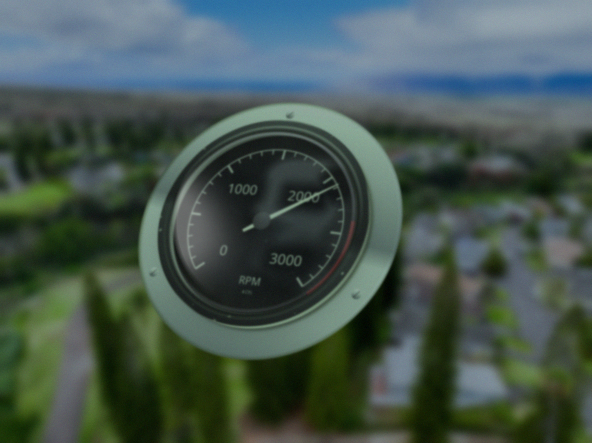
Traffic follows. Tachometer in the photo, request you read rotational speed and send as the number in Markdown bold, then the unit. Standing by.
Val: **2100** rpm
